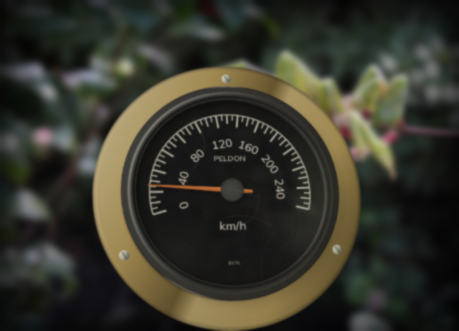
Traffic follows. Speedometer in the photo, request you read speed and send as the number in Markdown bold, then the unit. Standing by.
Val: **25** km/h
